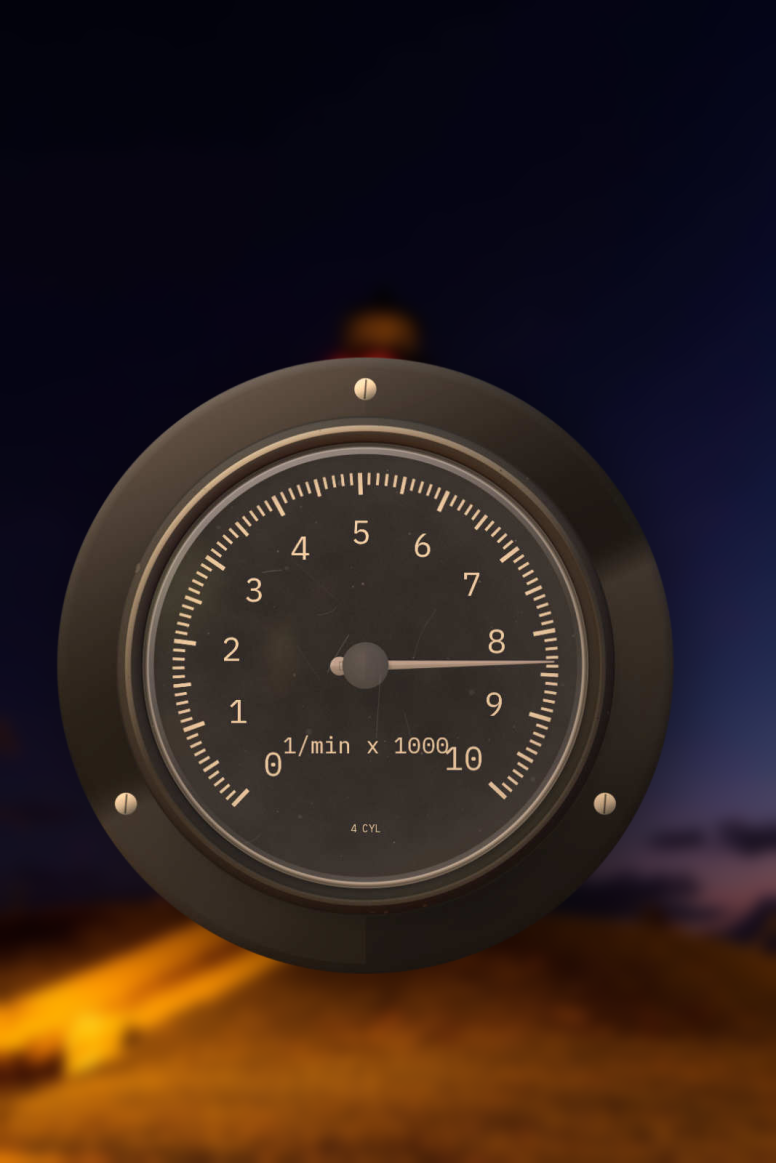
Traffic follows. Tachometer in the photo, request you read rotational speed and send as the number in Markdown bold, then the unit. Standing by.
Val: **8350** rpm
